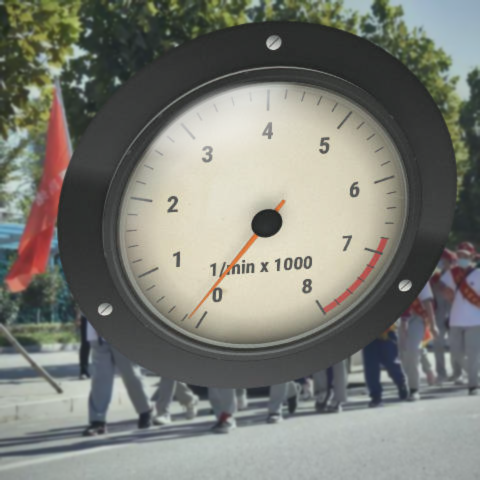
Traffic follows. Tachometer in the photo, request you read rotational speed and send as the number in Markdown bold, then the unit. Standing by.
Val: **200** rpm
